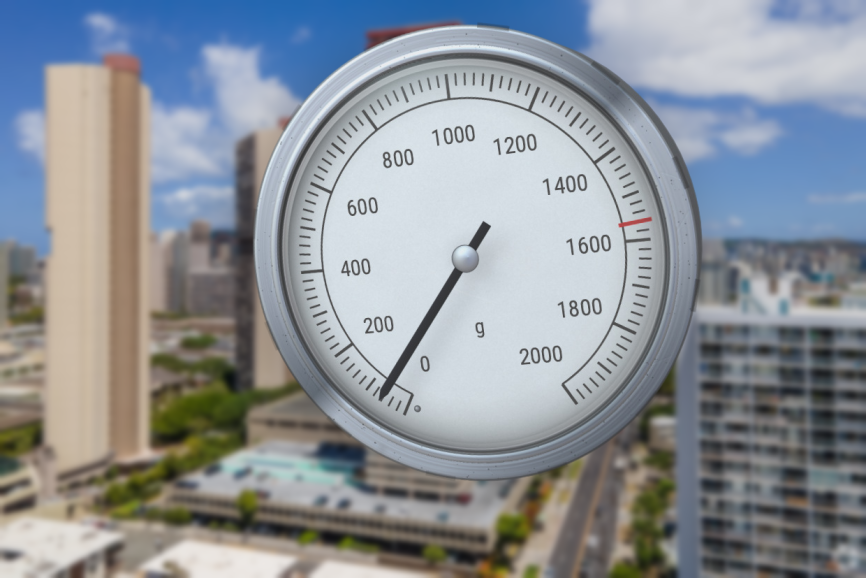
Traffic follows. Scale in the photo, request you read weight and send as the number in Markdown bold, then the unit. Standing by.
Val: **60** g
